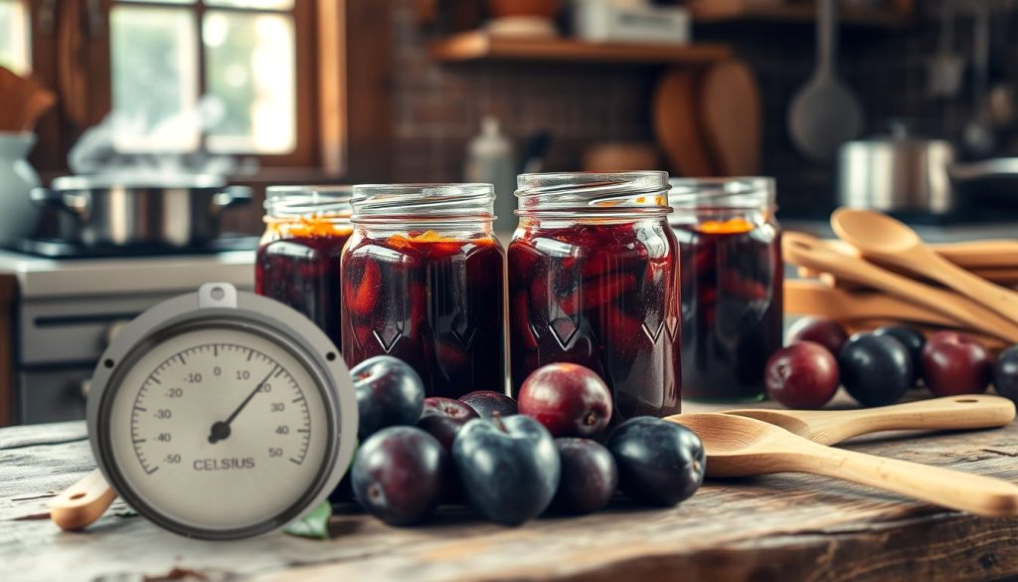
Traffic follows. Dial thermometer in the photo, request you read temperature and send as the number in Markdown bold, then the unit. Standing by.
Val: **18** °C
